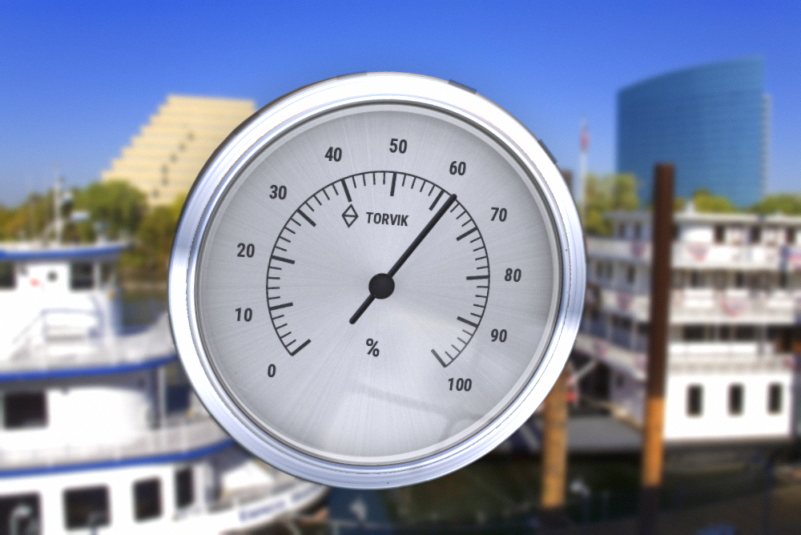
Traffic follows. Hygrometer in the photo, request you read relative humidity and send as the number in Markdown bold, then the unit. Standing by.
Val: **62** %
